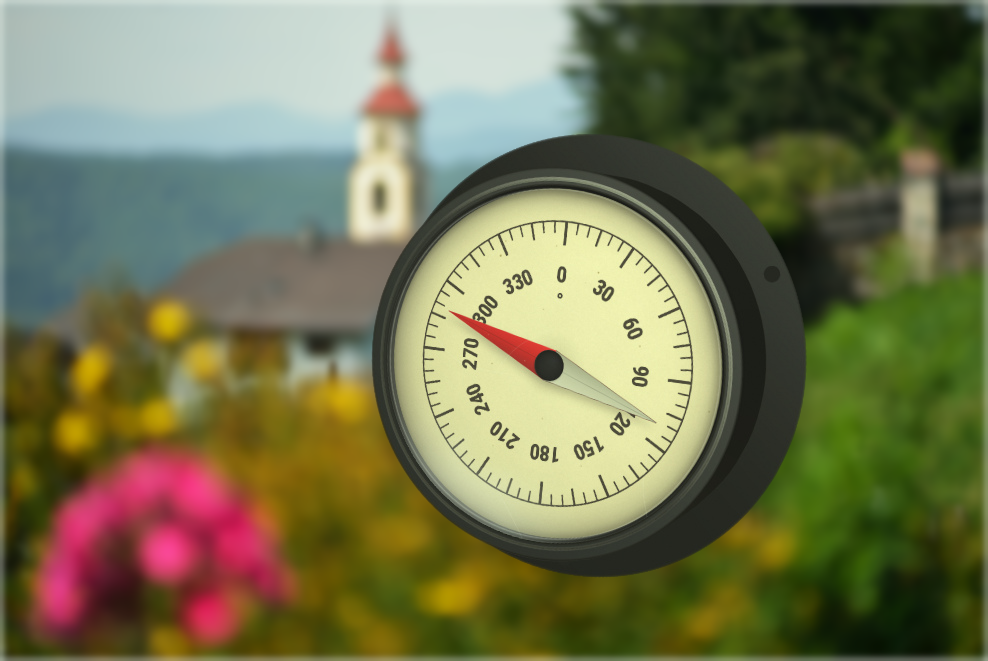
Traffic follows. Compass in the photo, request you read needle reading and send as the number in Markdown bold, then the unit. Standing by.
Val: **290** °
